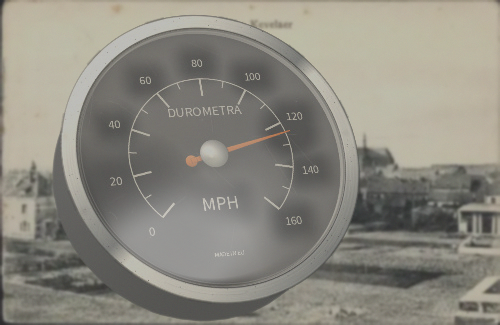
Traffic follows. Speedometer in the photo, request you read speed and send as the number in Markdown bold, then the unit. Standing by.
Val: **125** mph
